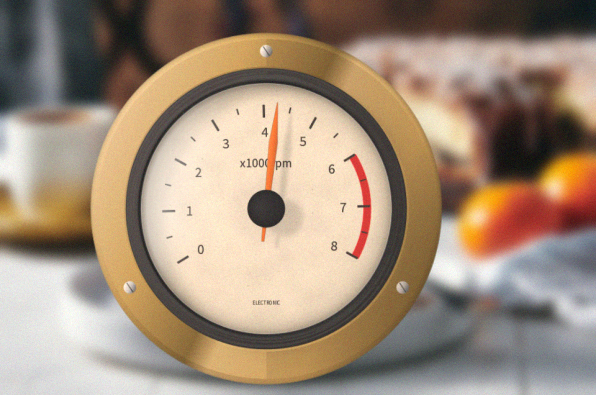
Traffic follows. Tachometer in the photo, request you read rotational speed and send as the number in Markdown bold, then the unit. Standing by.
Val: **4250** rpm
